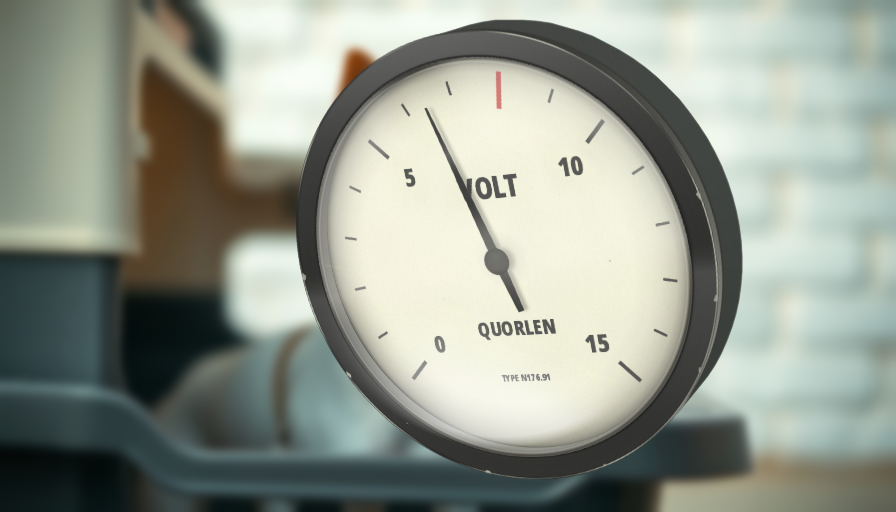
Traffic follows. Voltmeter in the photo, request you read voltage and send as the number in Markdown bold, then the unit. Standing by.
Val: **6.5** V
